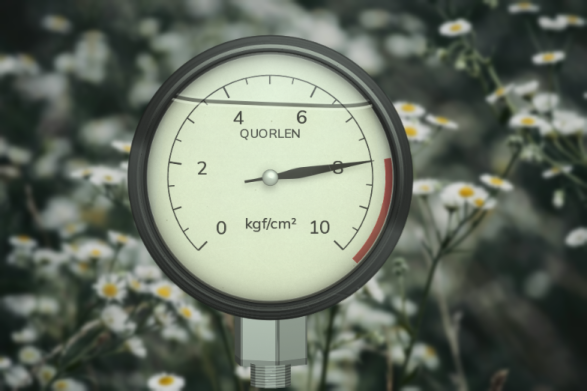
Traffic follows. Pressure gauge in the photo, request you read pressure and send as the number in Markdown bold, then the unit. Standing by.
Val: **8** kg/cm²
